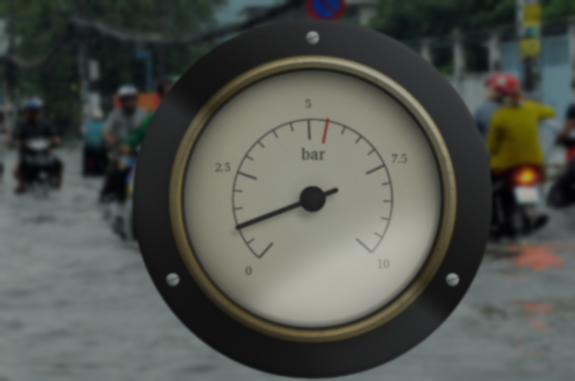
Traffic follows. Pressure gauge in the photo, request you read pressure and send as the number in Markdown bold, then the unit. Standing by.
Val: **1** bar
